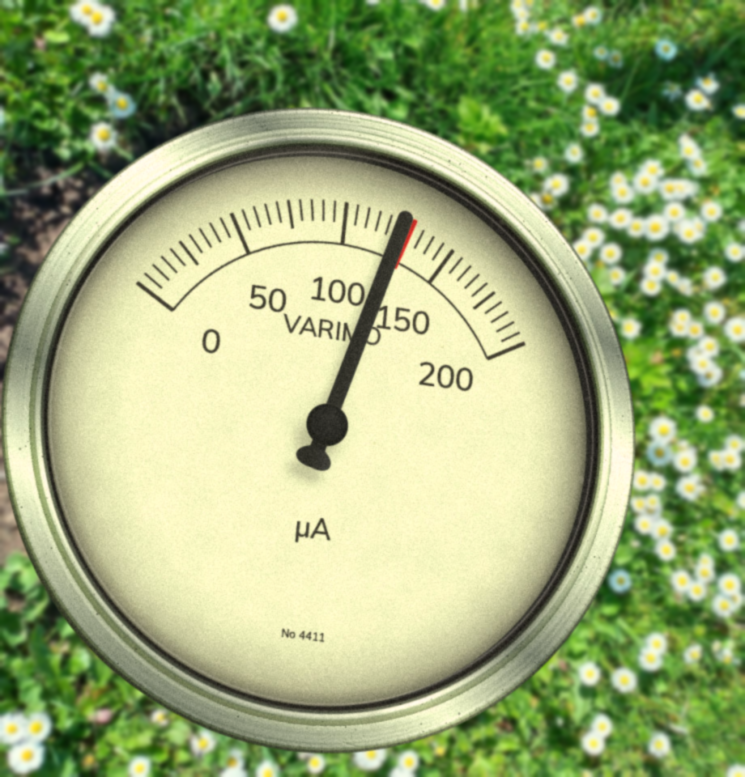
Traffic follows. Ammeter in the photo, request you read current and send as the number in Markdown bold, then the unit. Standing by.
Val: **125** µA
